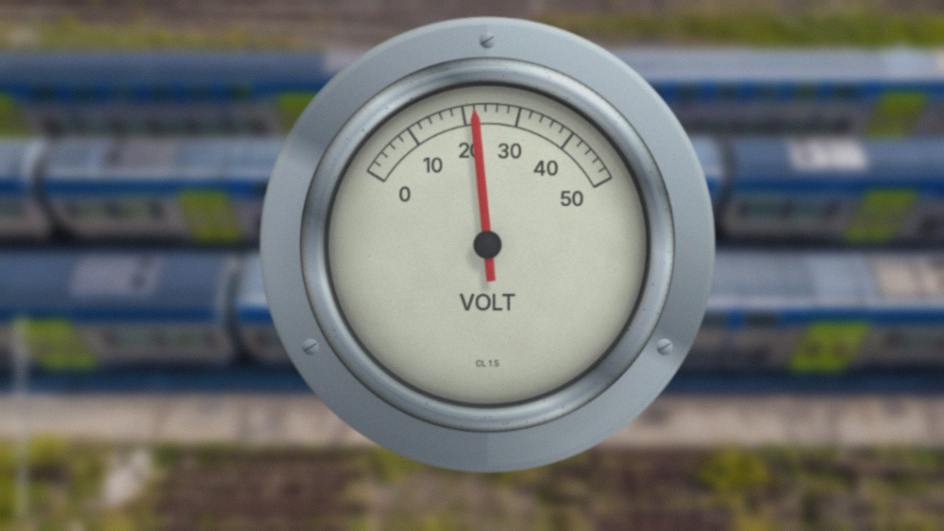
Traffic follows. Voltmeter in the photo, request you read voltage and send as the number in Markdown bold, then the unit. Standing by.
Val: **22** V
